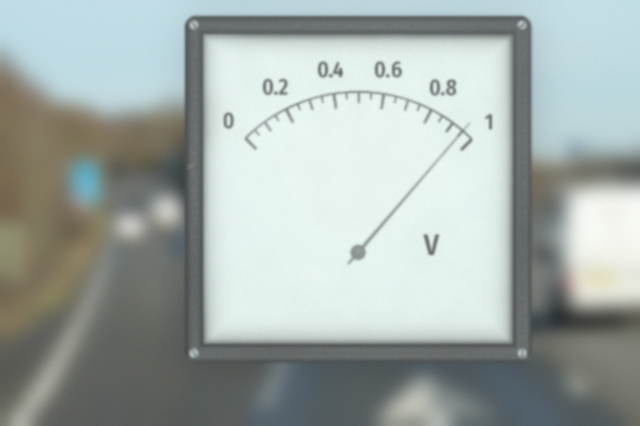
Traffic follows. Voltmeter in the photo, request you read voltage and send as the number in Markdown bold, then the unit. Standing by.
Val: **0.95** V
